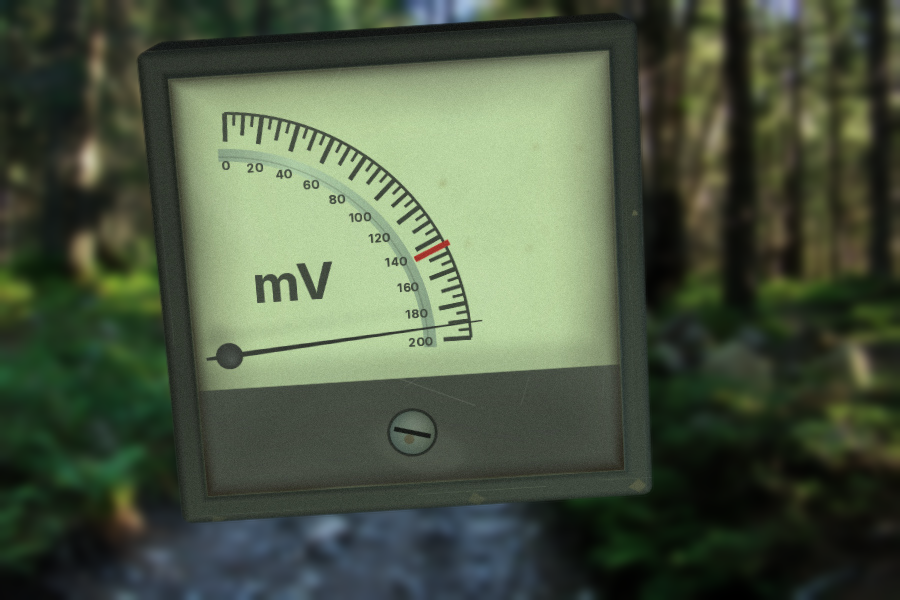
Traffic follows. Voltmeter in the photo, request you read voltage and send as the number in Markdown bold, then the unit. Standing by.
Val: **190** mV
